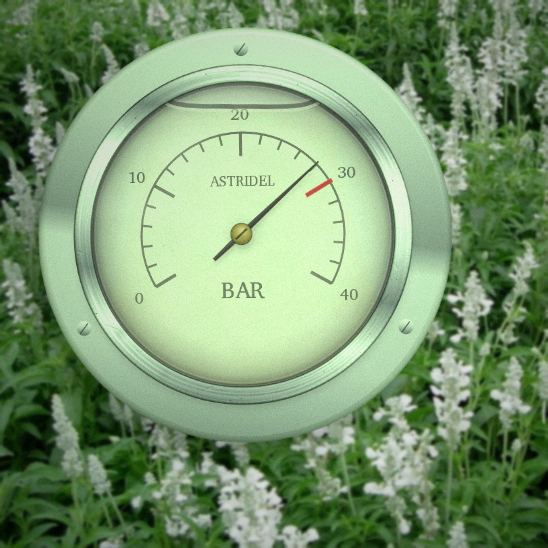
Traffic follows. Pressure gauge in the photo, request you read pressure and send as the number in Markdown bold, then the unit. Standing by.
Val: **28** bar
